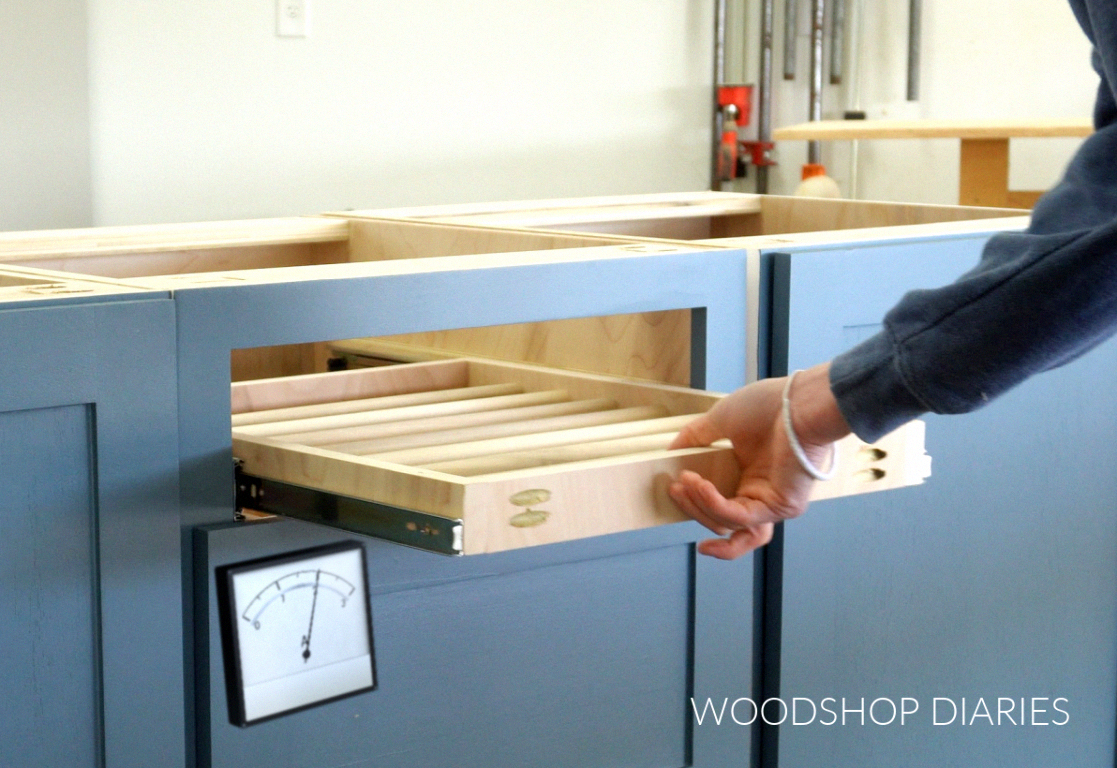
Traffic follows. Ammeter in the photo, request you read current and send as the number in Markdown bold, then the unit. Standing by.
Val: **2** A
